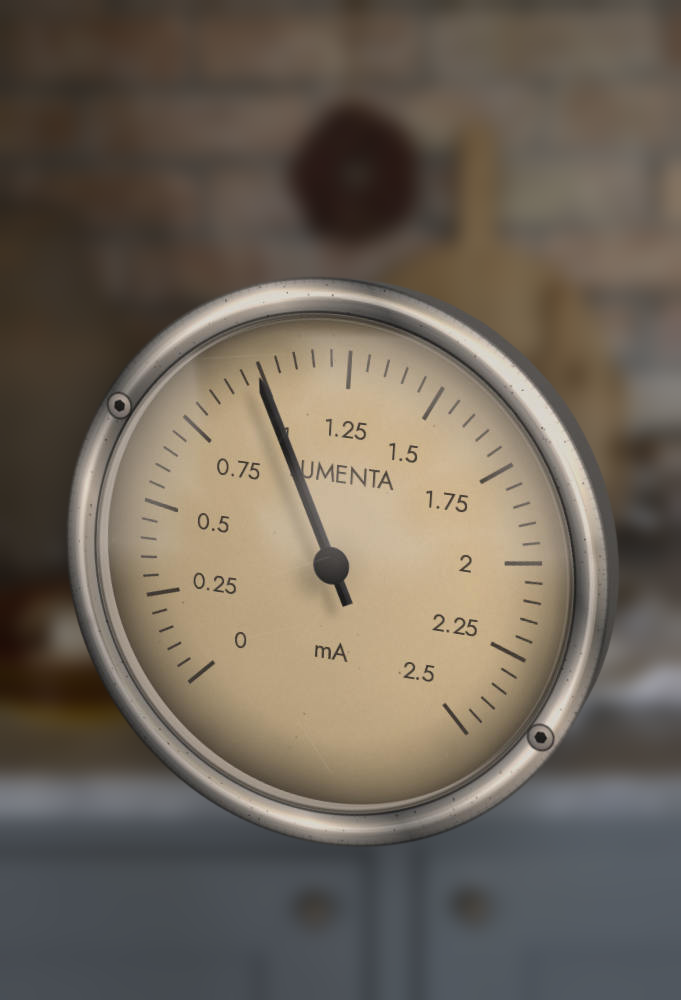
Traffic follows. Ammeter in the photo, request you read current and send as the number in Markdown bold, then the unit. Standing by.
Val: **1** mA
